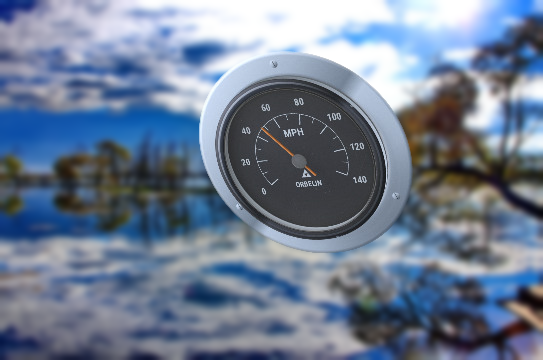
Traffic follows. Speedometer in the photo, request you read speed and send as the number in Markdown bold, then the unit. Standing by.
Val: **50** mph
